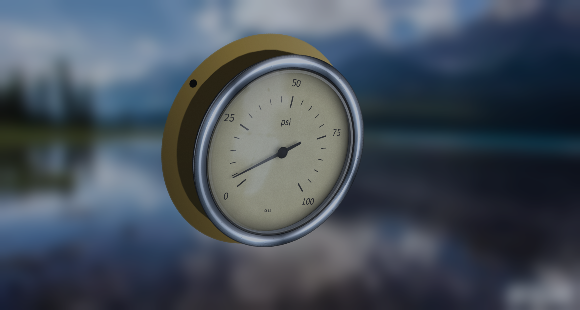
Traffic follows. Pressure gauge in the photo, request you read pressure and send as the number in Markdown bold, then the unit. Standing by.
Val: **5** psi
